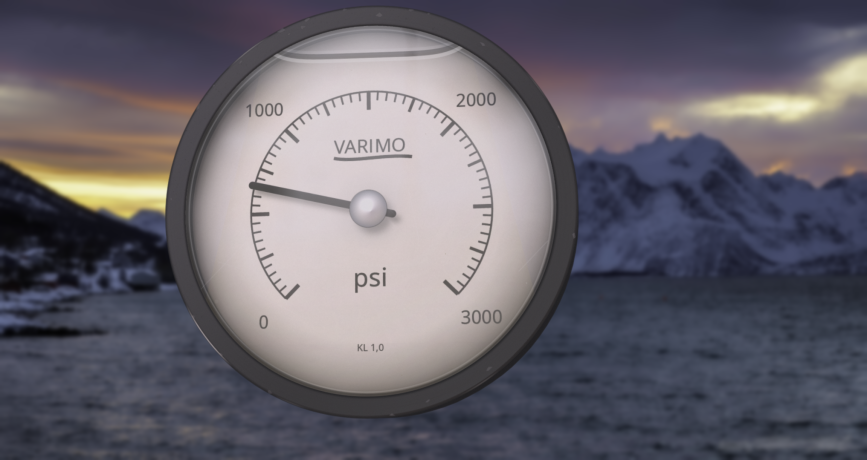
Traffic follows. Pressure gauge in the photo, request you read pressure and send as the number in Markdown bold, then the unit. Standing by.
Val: **650** psi
